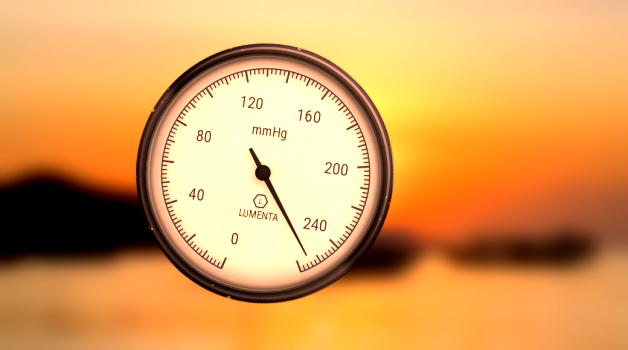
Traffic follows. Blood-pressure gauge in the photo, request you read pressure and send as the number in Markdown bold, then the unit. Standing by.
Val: **254** mmHg
